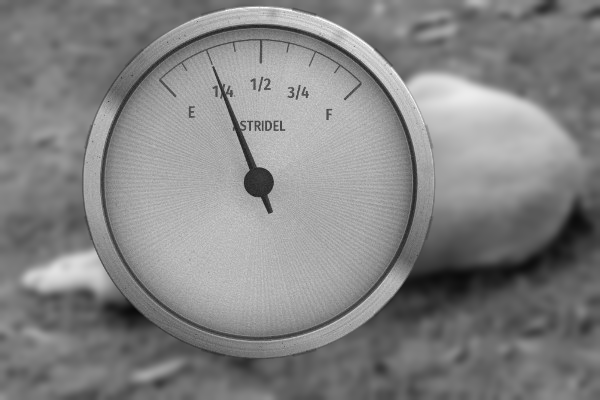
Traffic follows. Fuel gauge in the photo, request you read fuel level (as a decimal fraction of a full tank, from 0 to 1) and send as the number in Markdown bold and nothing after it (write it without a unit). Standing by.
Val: **0.25**
